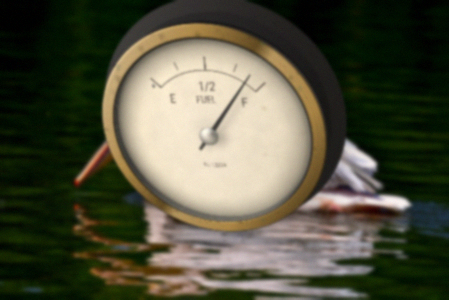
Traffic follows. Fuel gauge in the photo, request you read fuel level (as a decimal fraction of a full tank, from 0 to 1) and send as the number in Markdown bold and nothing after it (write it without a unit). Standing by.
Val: **0.875**
